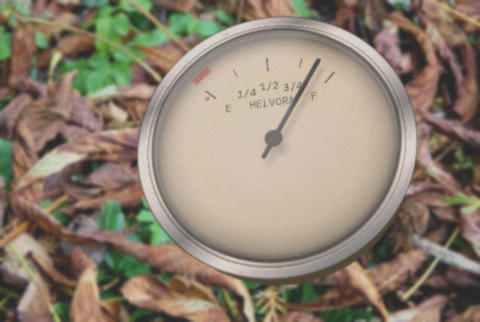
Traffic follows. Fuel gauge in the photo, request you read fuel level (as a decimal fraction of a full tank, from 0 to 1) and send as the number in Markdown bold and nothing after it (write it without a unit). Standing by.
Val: **0.875**
